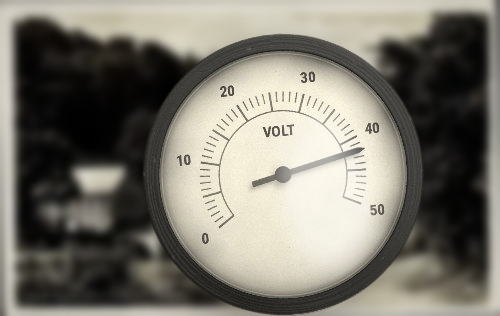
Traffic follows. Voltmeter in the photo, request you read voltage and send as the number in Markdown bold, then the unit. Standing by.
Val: **42** V
